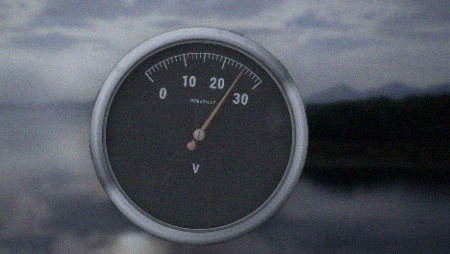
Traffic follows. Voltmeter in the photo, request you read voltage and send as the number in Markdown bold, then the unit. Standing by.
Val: **25** V
